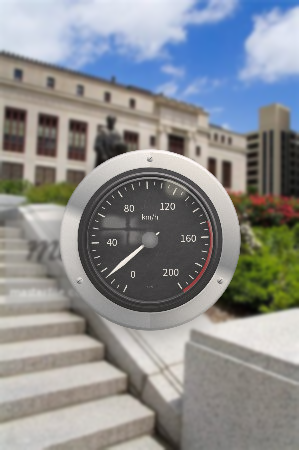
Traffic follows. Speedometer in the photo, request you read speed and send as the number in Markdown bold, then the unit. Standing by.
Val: **15** km/h
